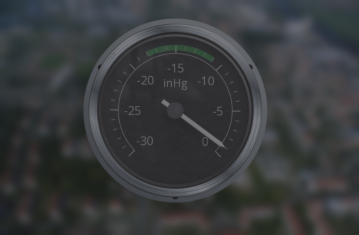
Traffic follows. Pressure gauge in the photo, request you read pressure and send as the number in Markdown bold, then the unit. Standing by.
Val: **-1** inHg
